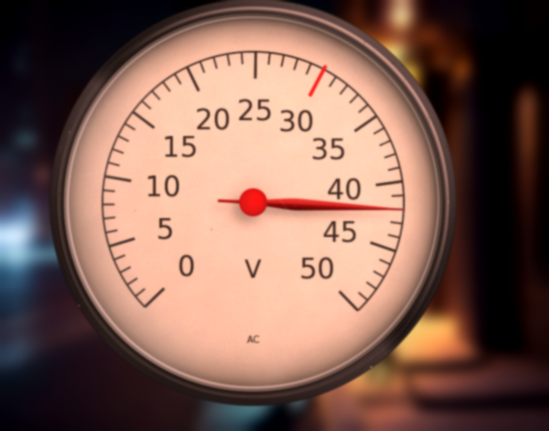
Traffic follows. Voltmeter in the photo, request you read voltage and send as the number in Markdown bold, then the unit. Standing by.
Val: **42** V
